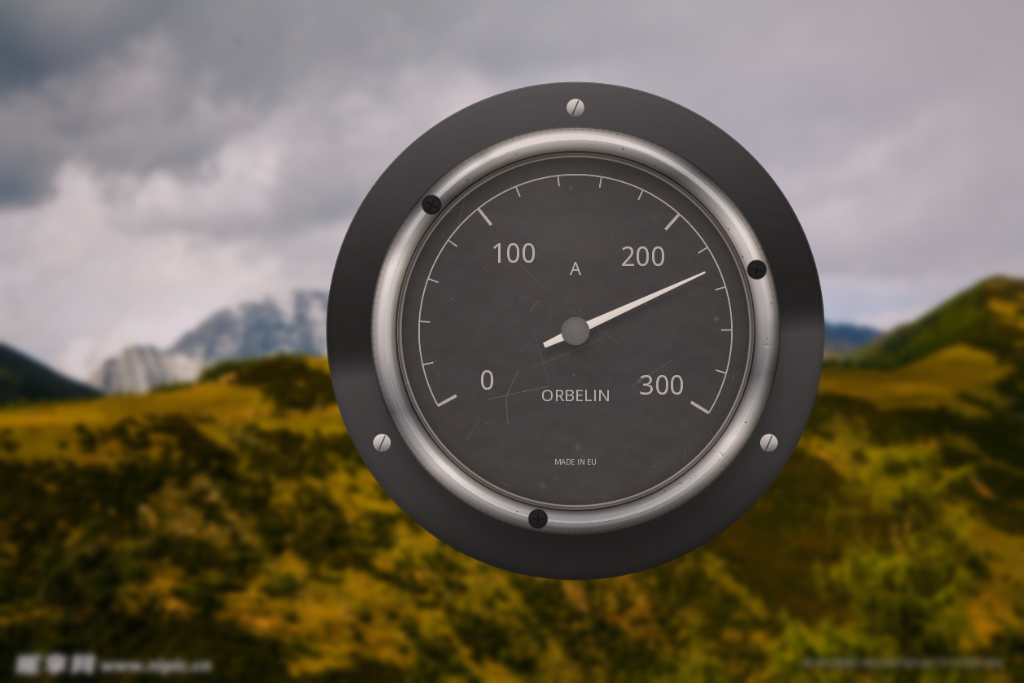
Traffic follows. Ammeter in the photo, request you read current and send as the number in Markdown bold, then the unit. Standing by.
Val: **230** A
